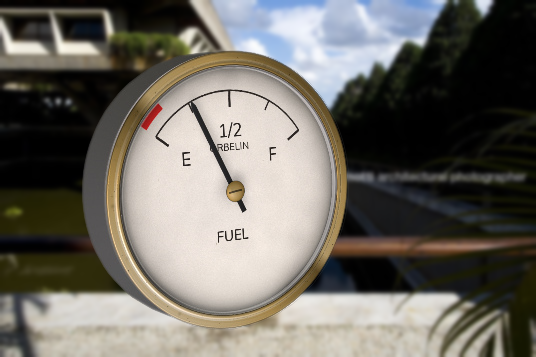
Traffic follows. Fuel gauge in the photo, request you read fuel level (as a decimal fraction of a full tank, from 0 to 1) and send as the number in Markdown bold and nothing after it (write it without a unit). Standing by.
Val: **0.25**
